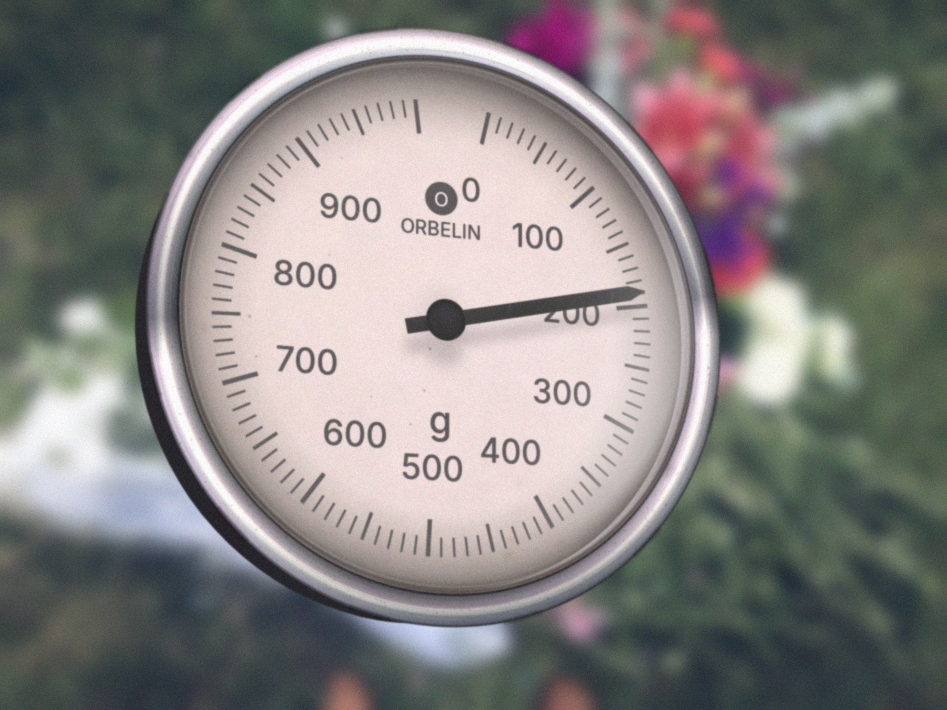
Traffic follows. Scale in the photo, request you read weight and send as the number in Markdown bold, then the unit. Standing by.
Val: **190** g
